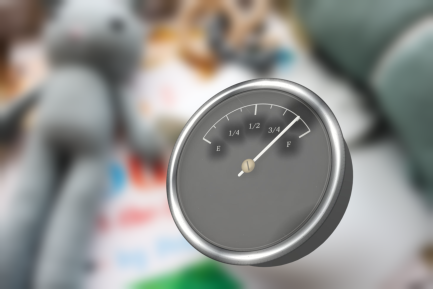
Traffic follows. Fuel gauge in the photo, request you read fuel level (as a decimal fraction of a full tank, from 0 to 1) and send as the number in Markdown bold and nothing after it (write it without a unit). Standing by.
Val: **0.875**
